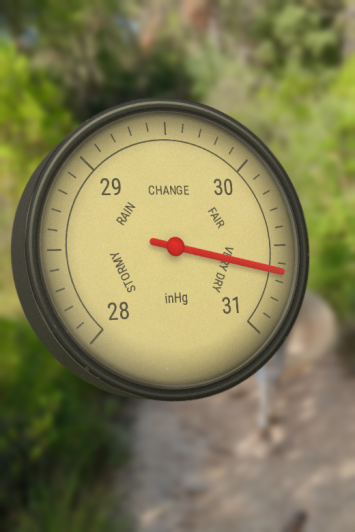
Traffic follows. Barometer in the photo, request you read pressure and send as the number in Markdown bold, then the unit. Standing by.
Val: **30.65** inHg
